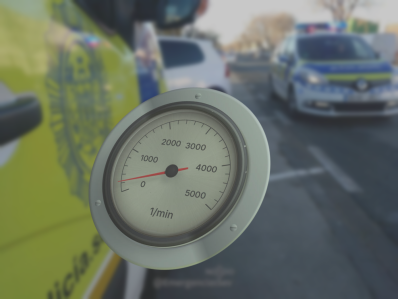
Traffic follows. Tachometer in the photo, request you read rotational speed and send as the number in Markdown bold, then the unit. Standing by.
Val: **200** rpm
